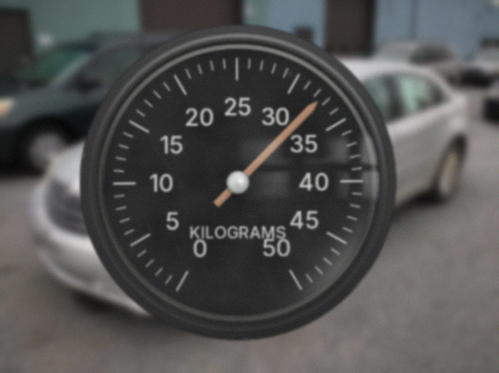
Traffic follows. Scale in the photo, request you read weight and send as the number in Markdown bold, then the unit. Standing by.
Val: **32.5** kg
